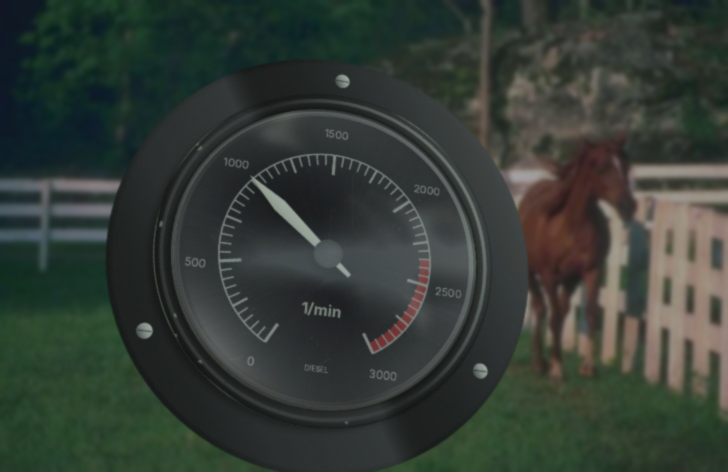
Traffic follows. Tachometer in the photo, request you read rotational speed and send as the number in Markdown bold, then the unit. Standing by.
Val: **1000** rpm
